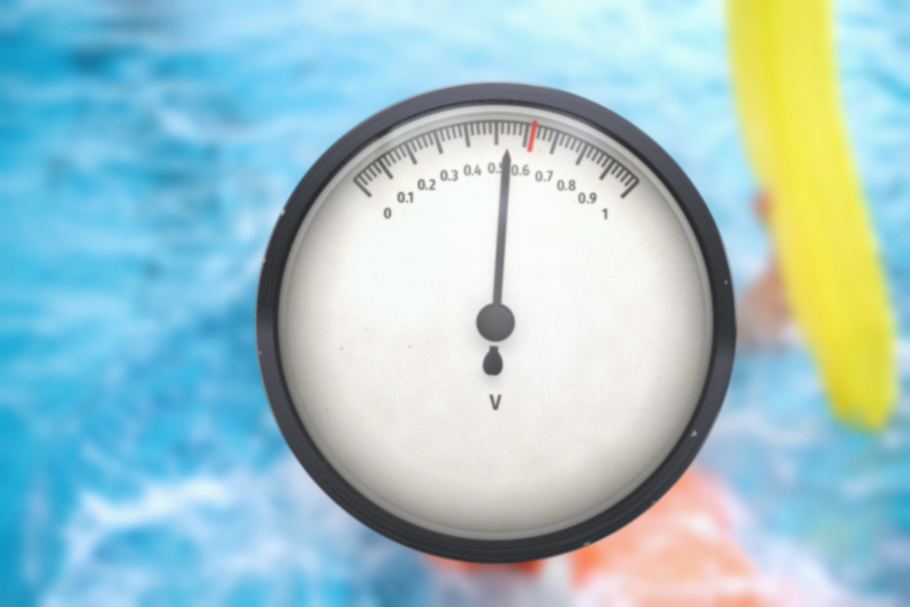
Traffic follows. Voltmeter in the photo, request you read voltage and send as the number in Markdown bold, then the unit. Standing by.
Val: **0.54** V
